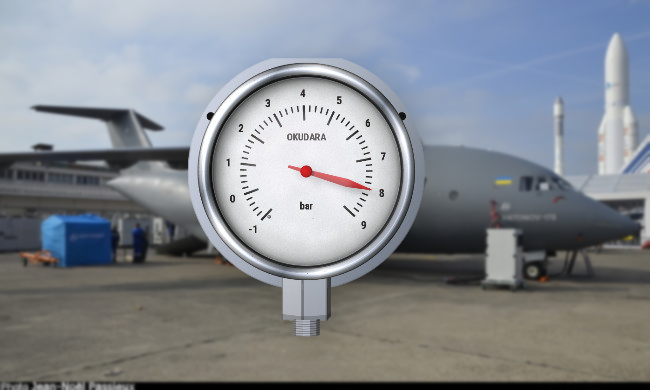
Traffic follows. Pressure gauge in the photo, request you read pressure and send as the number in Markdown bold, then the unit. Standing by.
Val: **8** bar
